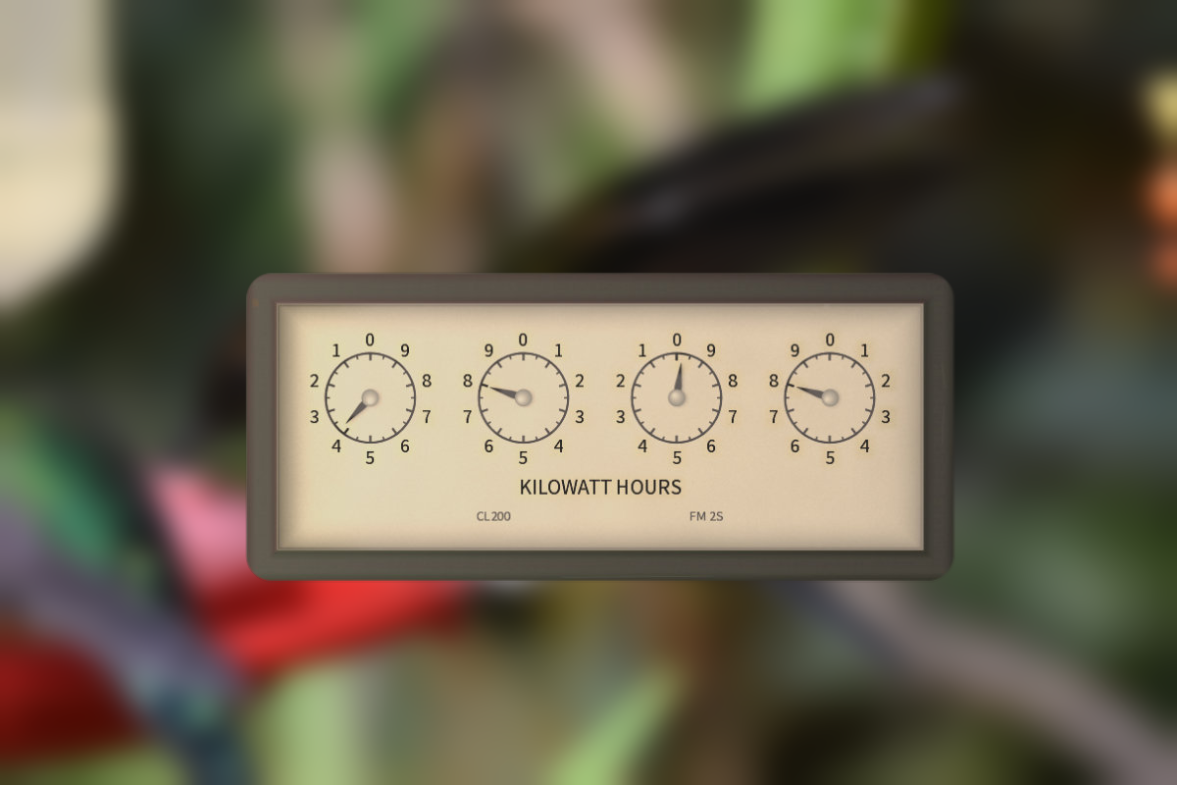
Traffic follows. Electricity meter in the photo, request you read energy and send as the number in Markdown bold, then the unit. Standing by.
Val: **3798** kWh
